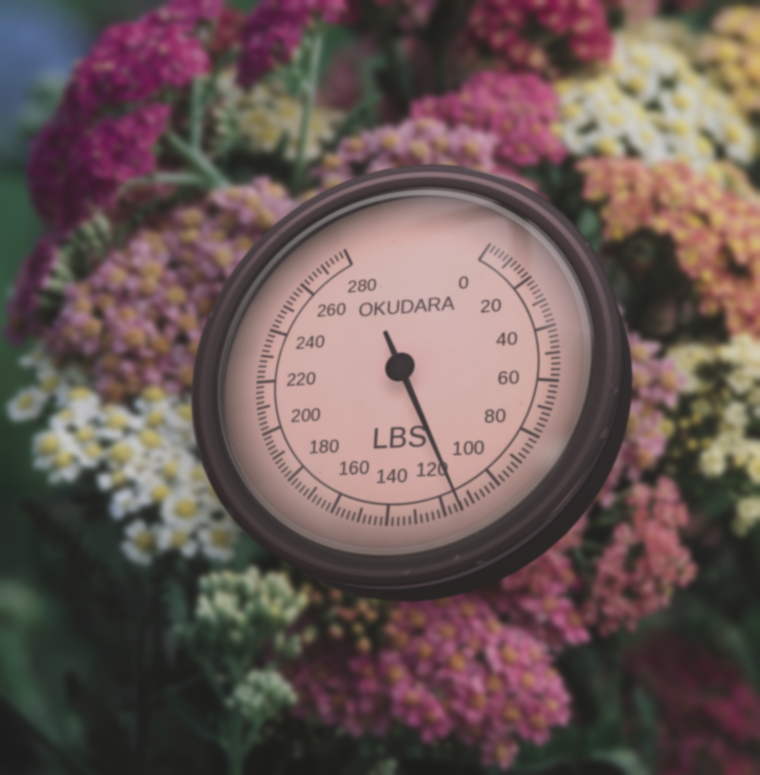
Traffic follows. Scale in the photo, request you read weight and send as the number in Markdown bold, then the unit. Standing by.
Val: **114** lb
